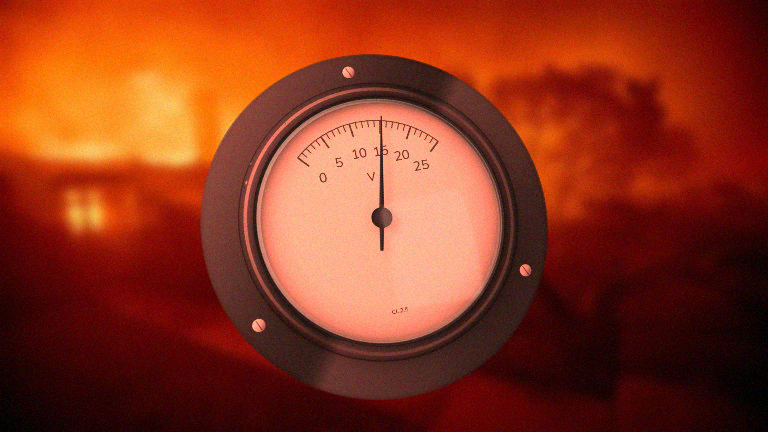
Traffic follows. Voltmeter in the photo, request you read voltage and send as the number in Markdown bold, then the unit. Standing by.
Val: **15** V
